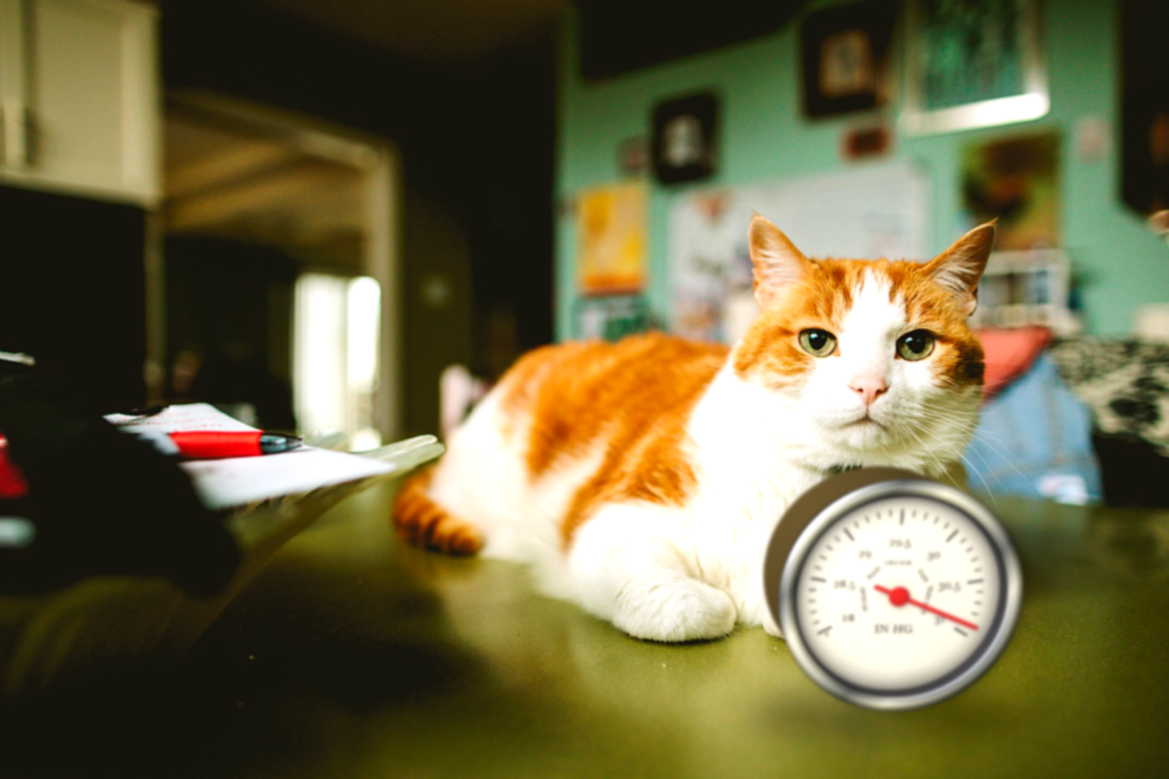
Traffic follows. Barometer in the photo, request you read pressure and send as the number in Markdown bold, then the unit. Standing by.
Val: **30.9** inHg
